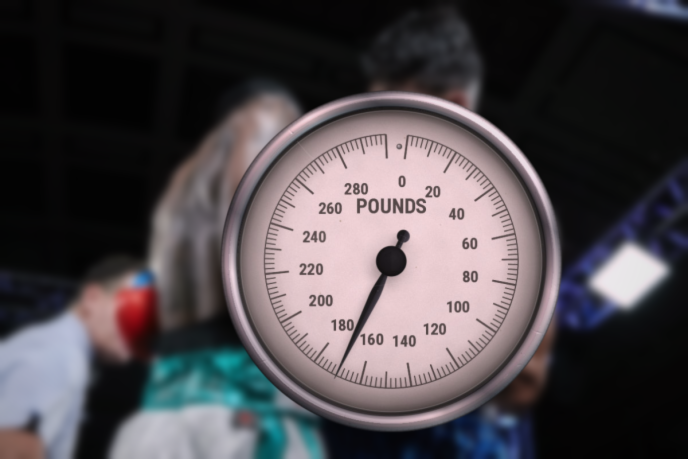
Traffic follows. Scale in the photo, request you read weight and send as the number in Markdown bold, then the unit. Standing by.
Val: **170** lb
